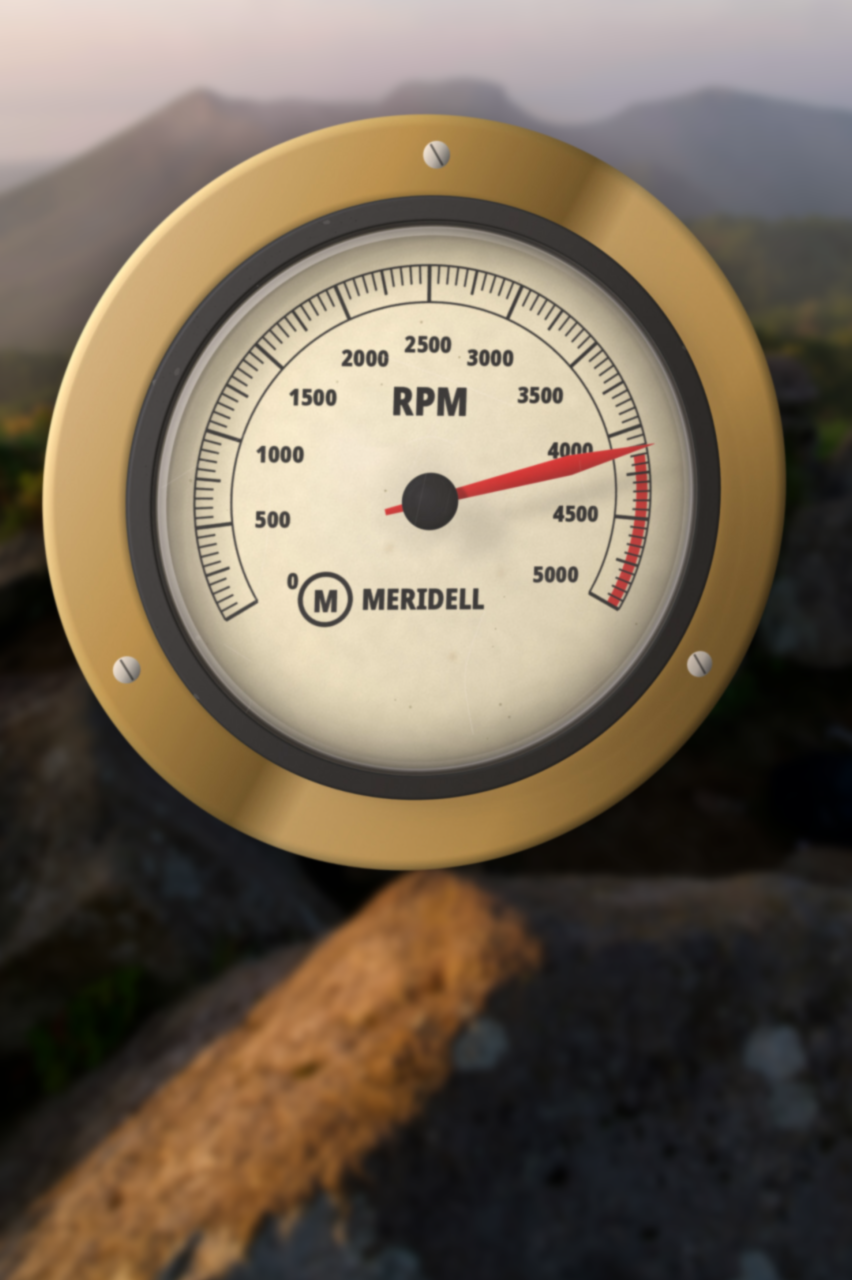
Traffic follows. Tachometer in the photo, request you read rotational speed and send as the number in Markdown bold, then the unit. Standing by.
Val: **4100** rpm
